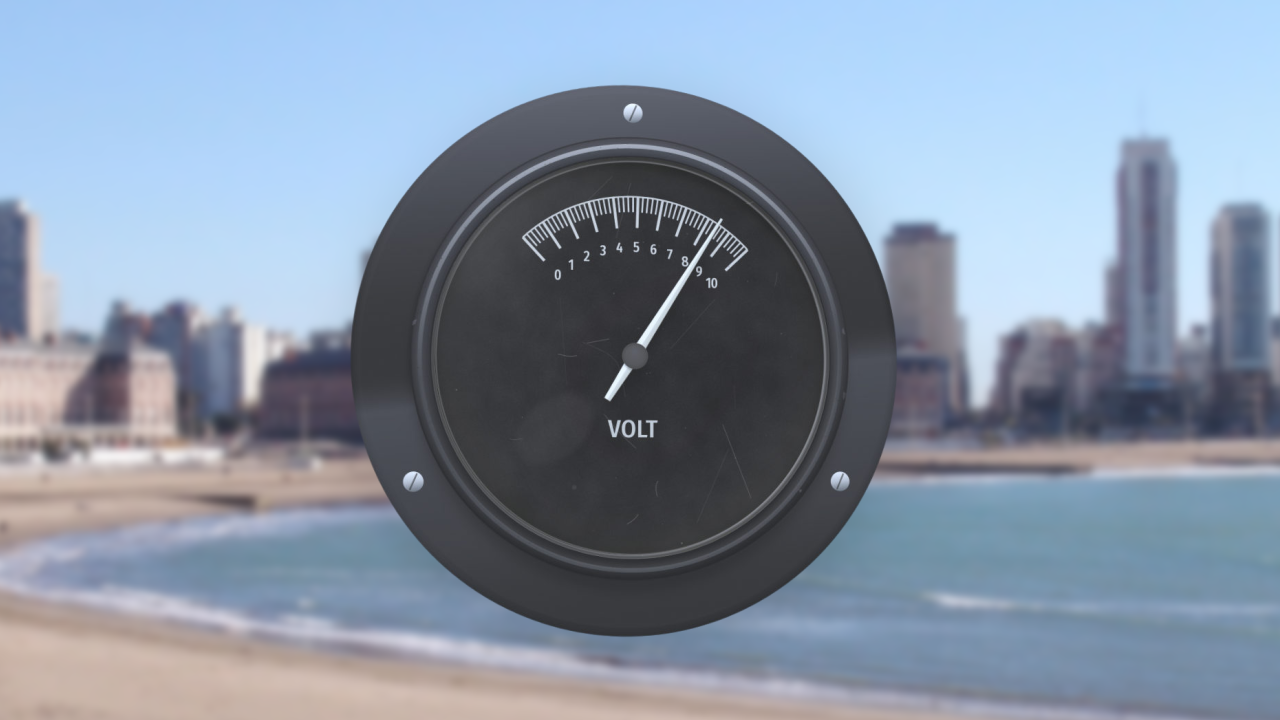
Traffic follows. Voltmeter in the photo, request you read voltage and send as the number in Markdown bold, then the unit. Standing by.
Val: **8.4** V
